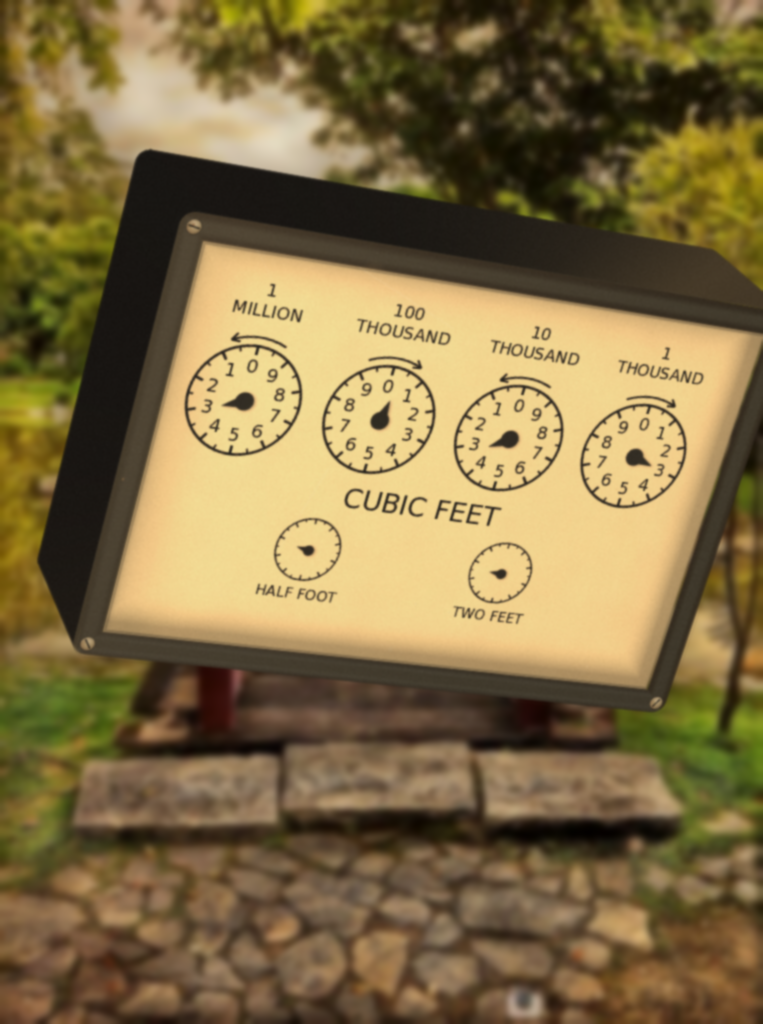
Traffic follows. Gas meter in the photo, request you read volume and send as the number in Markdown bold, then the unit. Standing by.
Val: **303300** ft³
